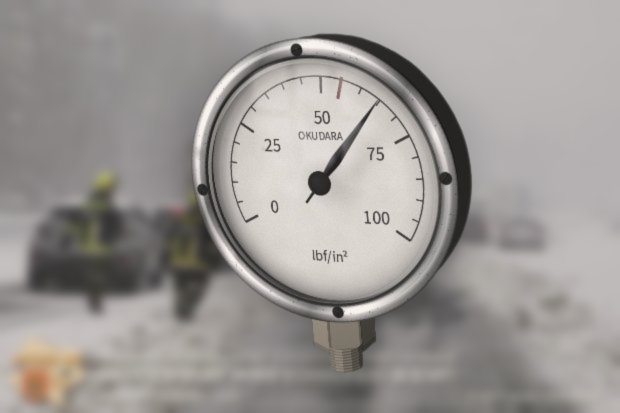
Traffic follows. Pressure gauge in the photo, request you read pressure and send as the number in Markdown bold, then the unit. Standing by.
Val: **65** psi
